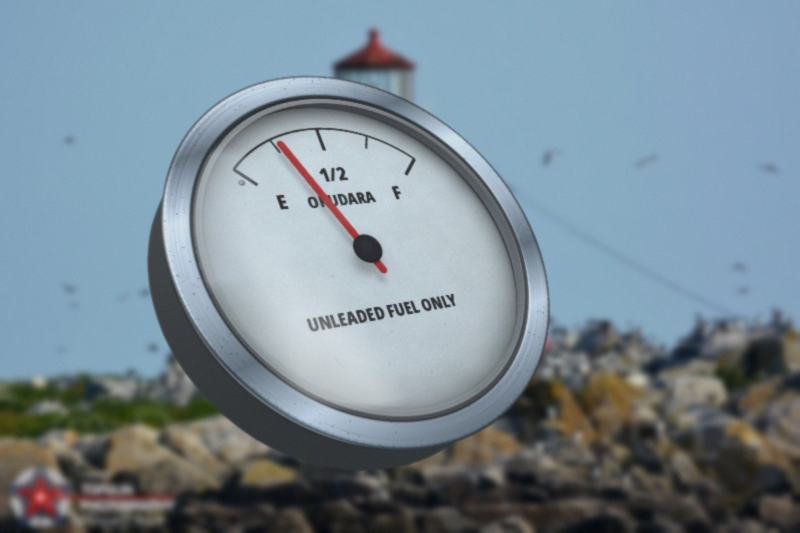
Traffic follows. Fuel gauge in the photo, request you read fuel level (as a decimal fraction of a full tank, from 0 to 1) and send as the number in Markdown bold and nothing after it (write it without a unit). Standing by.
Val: **0.25**
